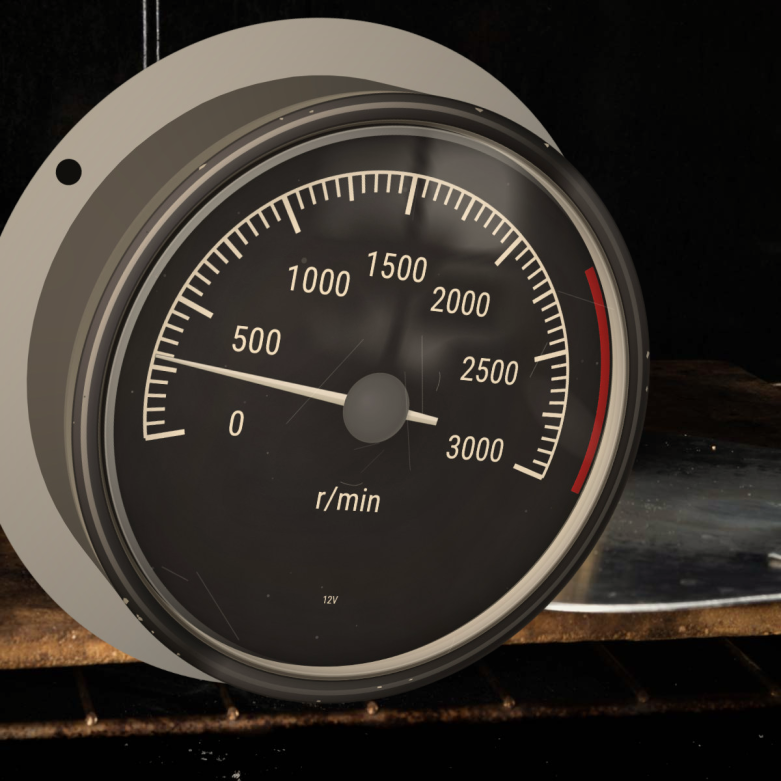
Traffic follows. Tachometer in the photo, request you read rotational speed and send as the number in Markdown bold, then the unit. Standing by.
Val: **300** rpm
